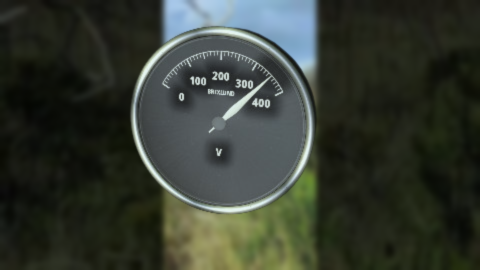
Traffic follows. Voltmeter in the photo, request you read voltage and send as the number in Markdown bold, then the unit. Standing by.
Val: **350** V
